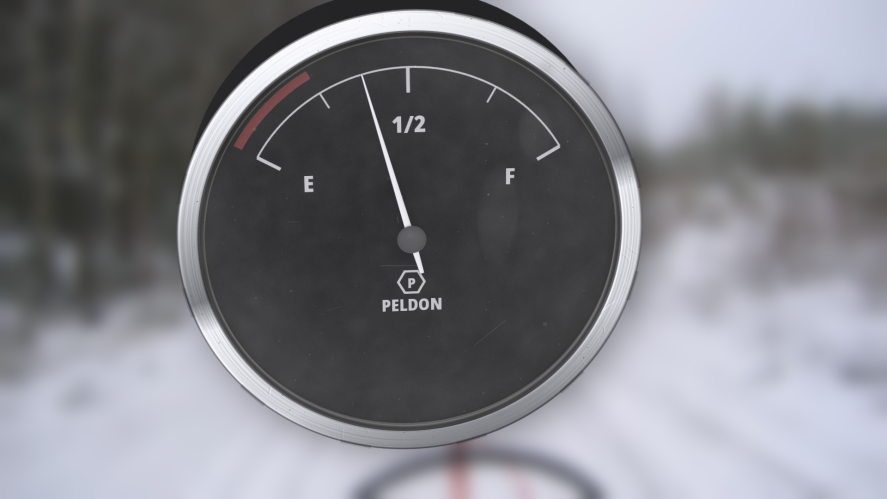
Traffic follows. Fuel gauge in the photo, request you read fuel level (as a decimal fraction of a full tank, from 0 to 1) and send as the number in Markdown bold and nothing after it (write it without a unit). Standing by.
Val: **0.375**
